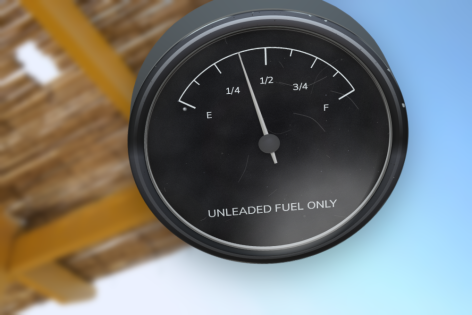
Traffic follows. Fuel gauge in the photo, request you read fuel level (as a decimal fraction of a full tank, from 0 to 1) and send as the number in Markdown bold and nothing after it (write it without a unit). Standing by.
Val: **0.375**
